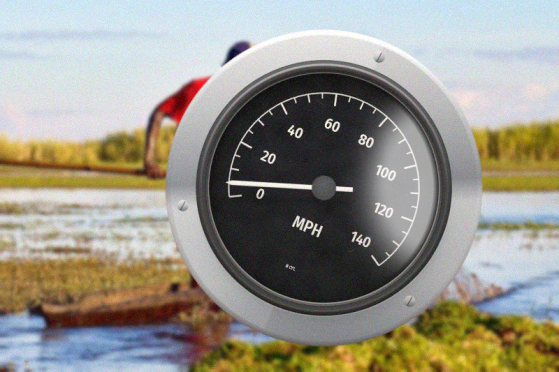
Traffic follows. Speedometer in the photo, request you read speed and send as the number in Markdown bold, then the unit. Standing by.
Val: **5** mph
